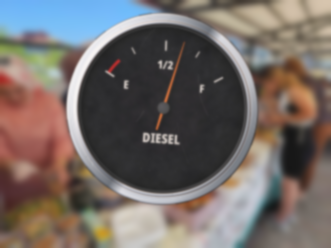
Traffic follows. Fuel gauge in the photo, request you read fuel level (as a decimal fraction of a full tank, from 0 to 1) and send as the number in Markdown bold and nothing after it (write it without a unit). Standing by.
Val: **0.625**
